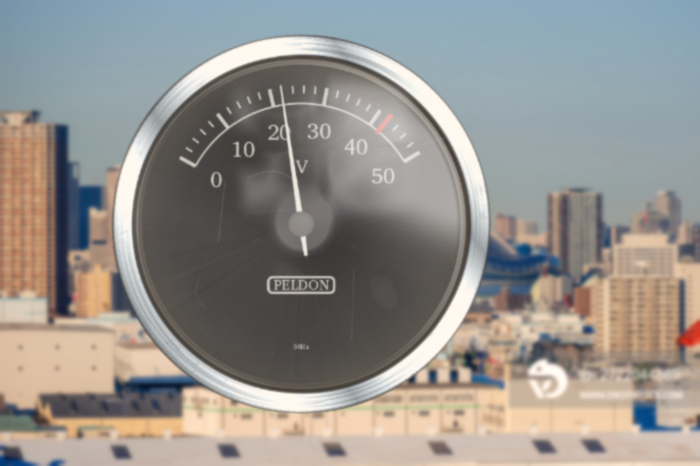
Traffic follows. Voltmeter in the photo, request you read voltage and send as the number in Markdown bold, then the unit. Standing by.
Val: **22** V
